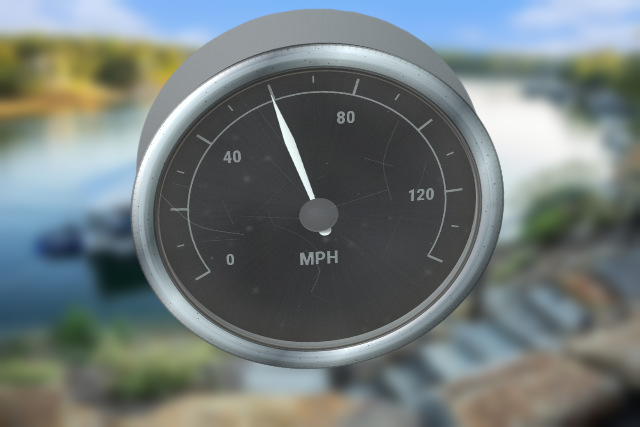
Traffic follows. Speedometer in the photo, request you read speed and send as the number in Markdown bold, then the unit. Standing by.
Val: **60** mph
